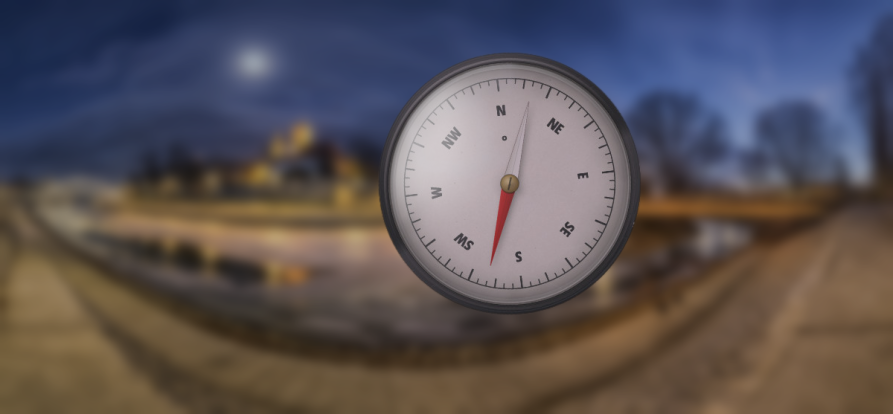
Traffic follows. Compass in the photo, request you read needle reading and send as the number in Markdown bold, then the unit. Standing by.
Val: **200** °
